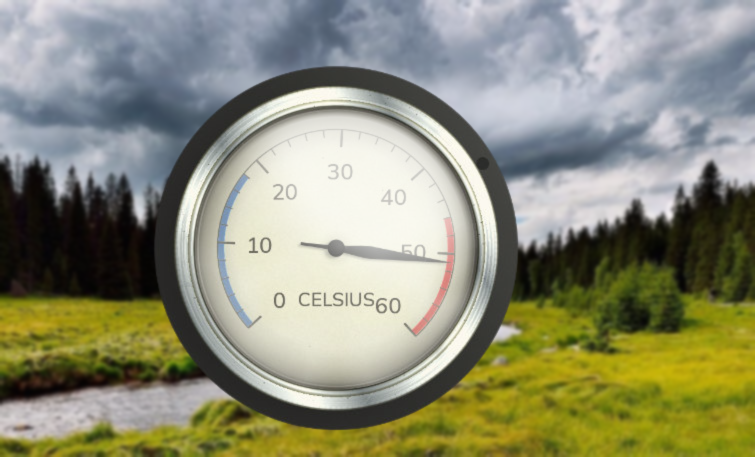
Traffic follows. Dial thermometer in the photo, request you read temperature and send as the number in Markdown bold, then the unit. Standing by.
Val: **51** °C
